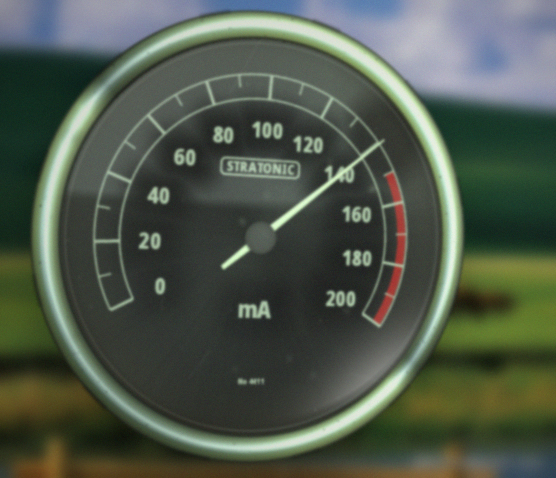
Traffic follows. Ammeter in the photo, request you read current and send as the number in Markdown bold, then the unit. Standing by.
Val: **140** mA
